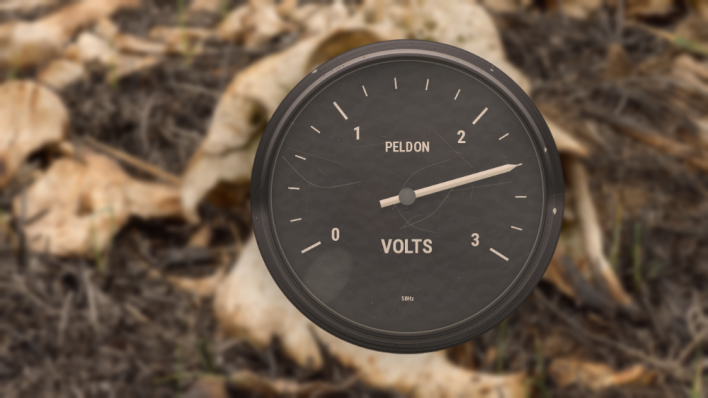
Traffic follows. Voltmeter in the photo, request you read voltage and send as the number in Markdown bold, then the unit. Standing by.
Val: **2.4** V
